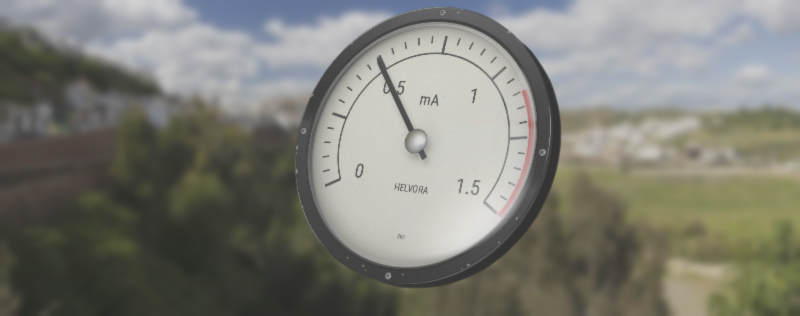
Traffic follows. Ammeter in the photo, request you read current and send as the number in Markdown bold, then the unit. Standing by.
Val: **0.5** mA
